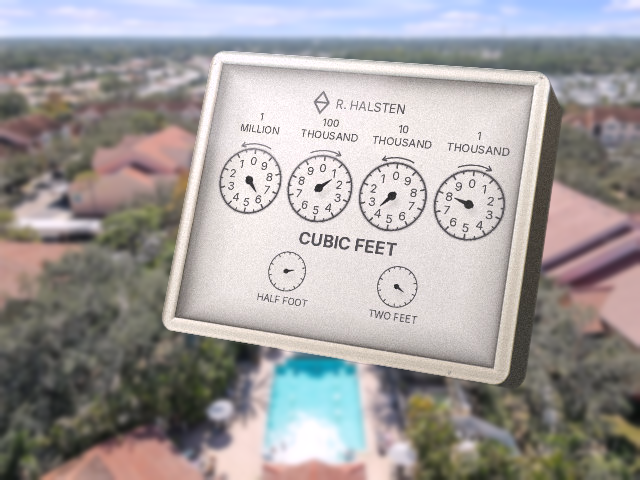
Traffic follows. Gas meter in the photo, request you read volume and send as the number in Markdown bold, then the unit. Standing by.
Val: **613800** ft³
